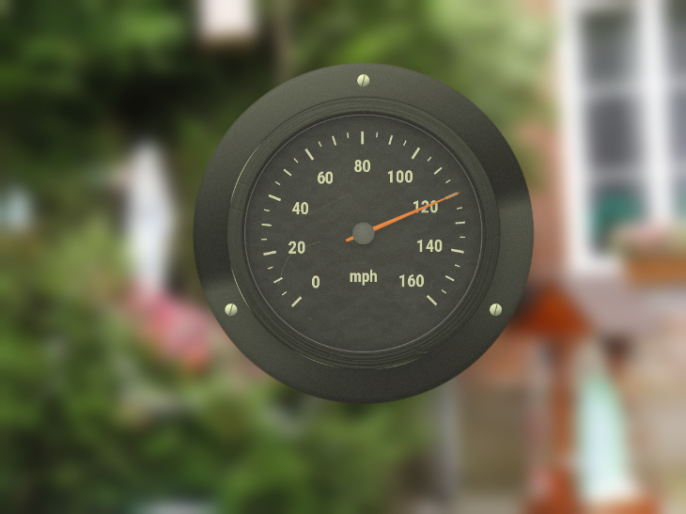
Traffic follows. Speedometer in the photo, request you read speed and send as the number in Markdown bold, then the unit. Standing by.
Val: **120** mph
